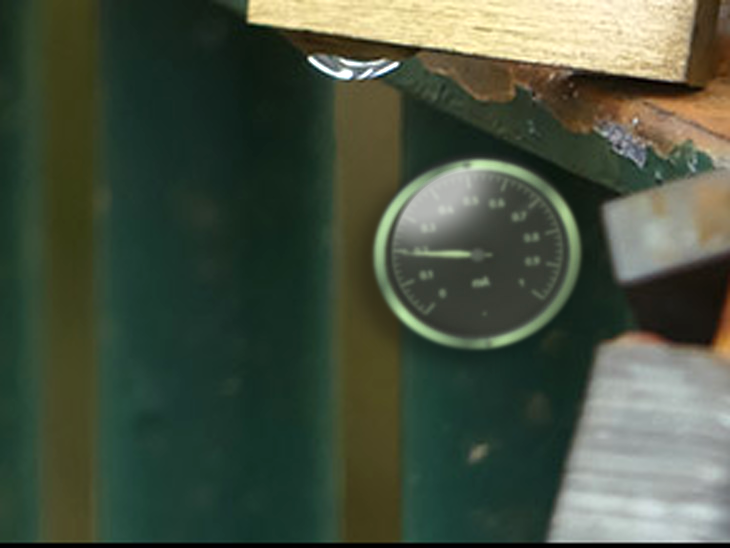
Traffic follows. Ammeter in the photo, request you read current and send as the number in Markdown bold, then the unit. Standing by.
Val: **0.2** mA
